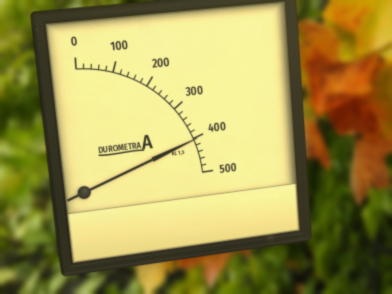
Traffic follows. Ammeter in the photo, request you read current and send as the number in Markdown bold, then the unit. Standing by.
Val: **400** A
